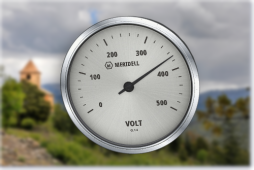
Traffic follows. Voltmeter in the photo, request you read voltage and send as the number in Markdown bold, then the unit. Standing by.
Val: **370** V
